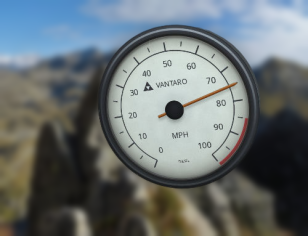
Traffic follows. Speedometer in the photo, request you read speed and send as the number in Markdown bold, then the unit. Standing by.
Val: **75** mph
